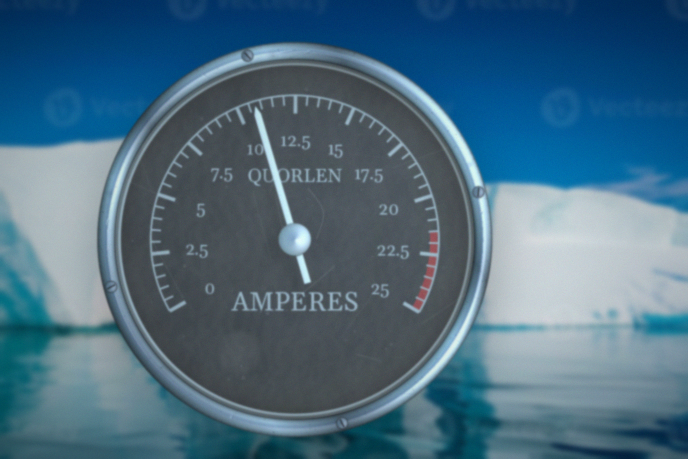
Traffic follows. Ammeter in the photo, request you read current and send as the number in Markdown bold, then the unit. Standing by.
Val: **10.75** A
